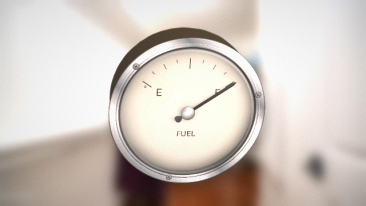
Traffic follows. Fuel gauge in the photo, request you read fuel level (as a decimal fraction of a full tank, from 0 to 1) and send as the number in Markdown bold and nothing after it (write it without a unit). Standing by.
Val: **1**
